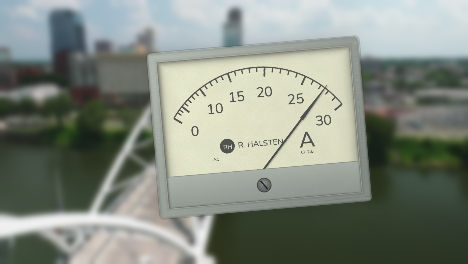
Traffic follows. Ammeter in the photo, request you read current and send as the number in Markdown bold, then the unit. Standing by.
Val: **27.5** A
